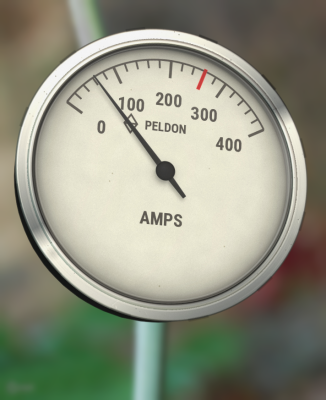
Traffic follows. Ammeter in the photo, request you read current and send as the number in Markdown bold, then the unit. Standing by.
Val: **60** A
